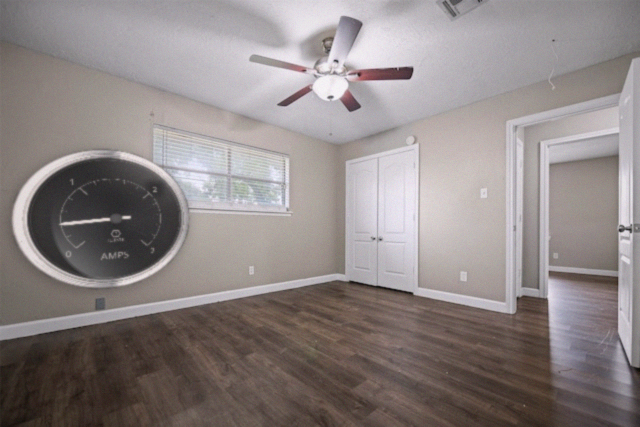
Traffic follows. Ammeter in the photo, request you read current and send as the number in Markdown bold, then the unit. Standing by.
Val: **0.4** A
